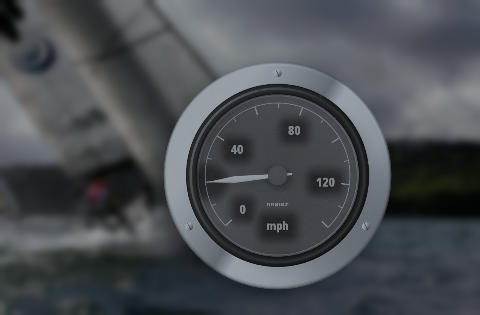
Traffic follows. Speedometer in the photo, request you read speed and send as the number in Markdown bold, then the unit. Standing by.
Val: **20** mph
